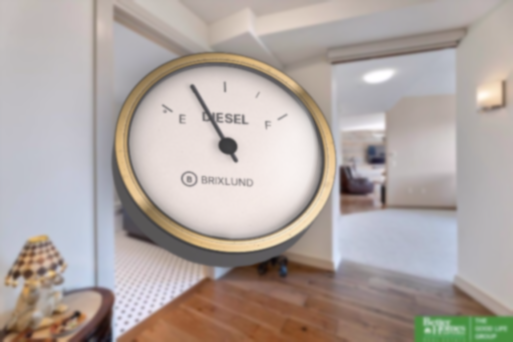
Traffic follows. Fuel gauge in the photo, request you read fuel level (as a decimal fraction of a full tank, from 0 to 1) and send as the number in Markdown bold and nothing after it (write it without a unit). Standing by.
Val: **0.25**
